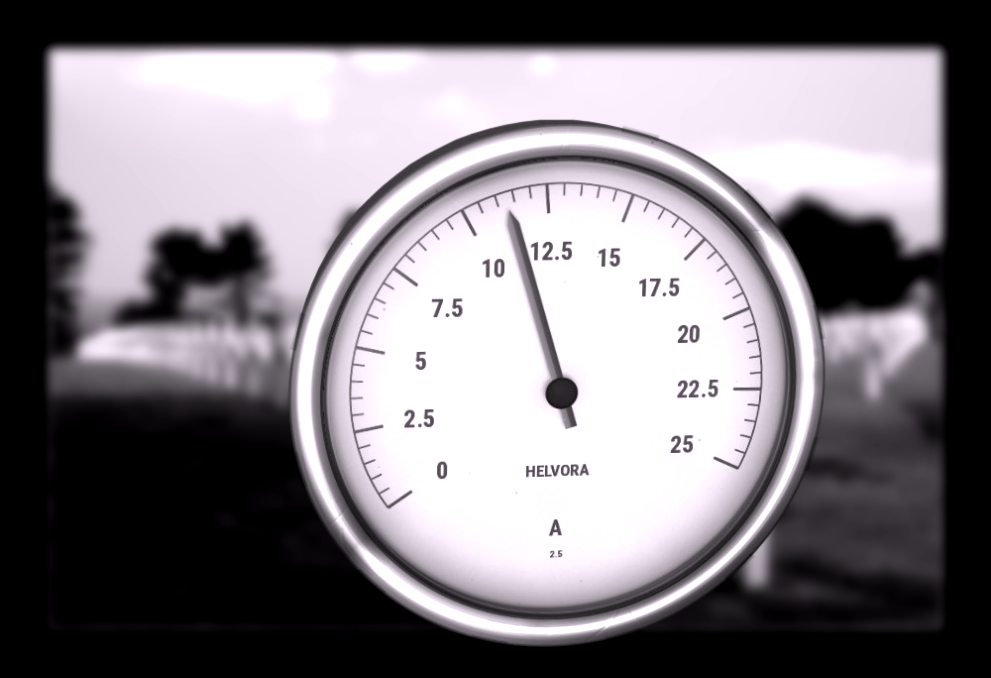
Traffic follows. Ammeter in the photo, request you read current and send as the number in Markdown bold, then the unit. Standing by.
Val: **11.25** A
